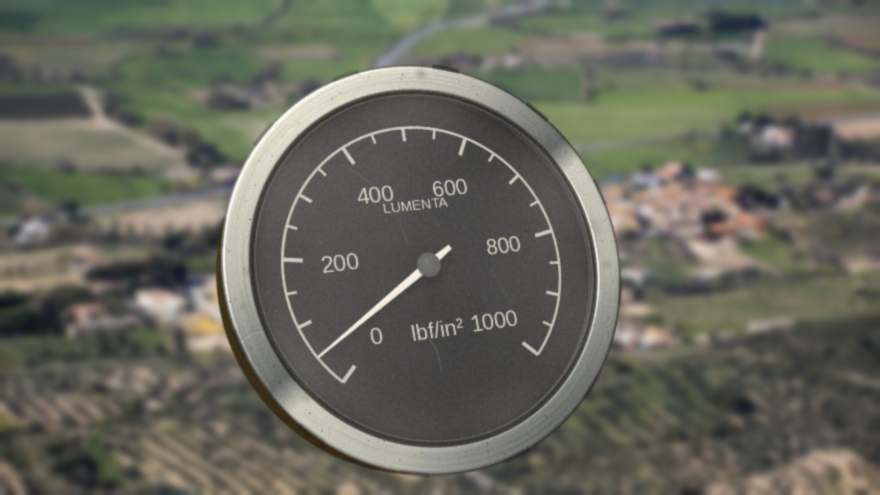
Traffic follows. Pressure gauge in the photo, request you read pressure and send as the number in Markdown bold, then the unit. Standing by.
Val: **50** psi
